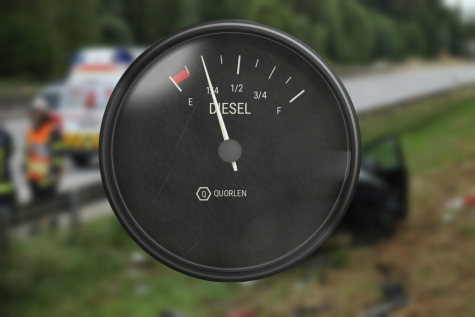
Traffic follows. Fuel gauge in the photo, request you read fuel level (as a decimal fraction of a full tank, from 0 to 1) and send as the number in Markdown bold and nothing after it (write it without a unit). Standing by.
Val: **0.25**
